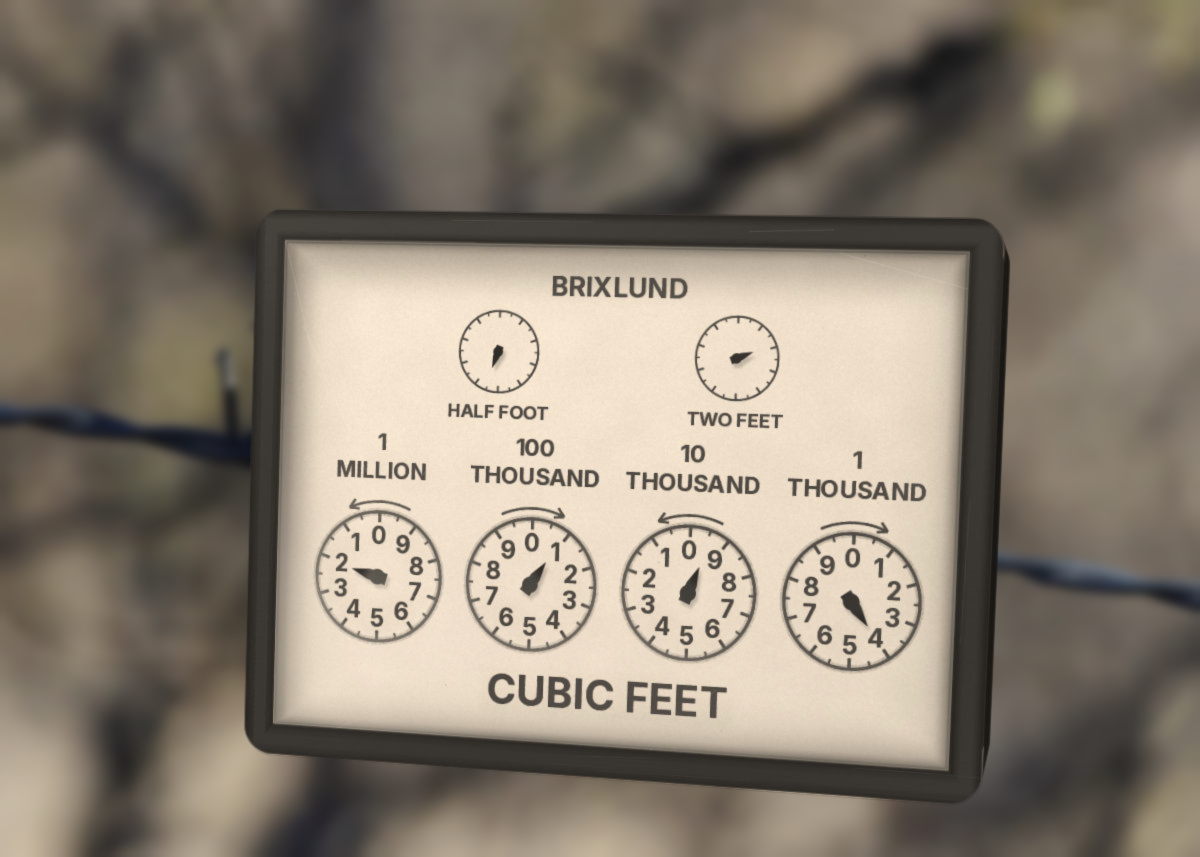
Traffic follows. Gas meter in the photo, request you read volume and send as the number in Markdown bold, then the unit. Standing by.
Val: **209400** ft³
